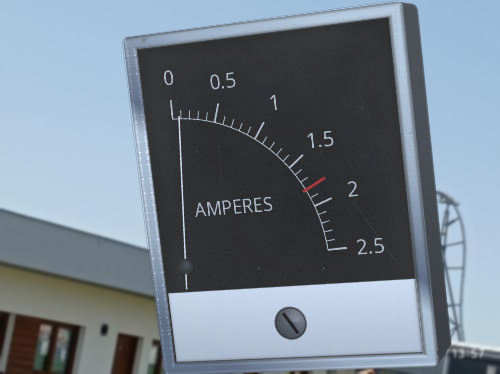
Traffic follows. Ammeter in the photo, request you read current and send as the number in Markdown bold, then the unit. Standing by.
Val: **0.1** A
